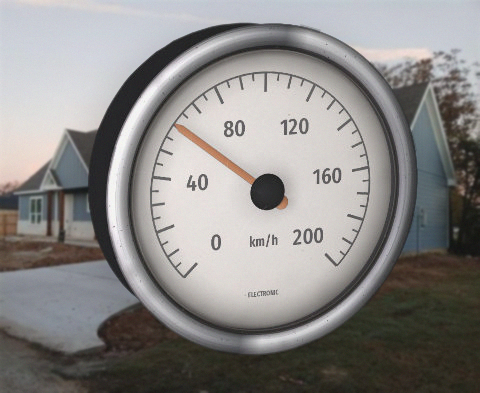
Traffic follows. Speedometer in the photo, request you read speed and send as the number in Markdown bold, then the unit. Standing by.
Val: **60** km/h
